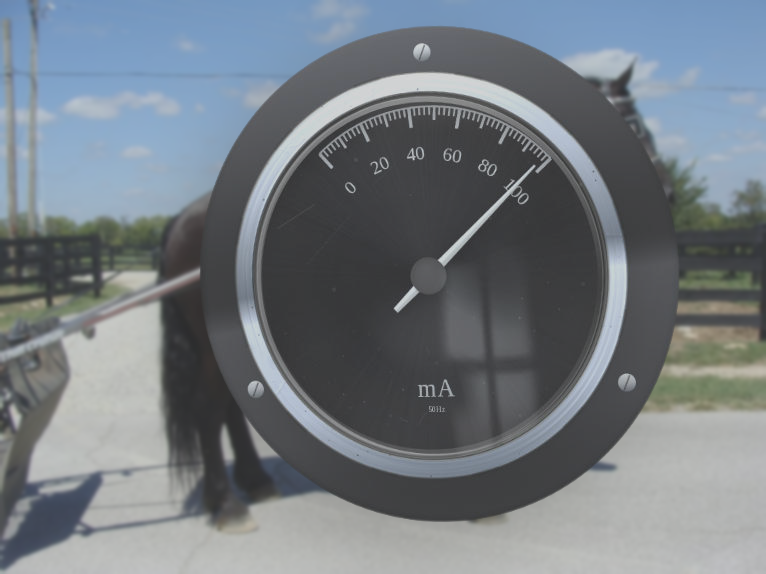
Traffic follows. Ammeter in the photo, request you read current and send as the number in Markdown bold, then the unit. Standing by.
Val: **98** mA
